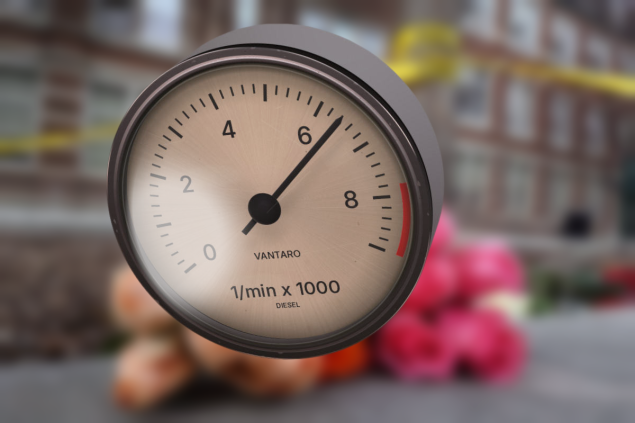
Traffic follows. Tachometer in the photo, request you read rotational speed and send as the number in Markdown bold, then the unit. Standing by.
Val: **6400** rpm
